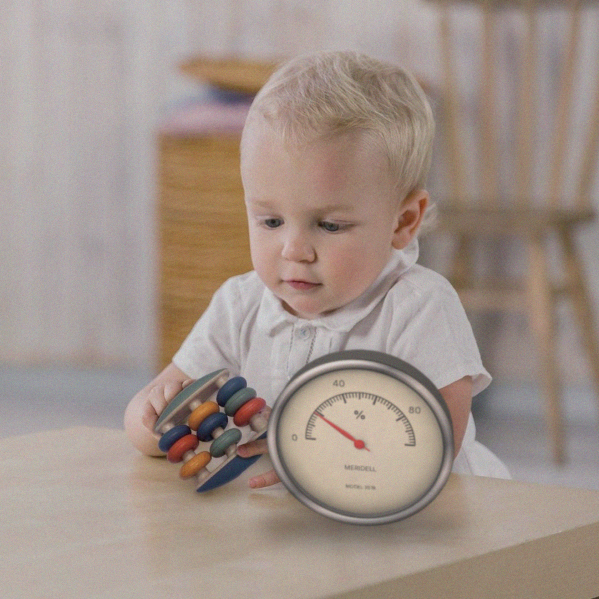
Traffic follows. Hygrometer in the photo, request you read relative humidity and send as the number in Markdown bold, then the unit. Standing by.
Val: **20** %
